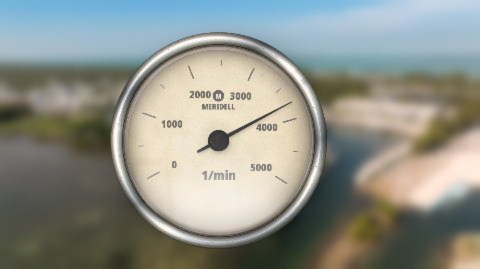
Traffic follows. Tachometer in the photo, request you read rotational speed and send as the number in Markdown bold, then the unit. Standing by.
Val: **3750** rpm
